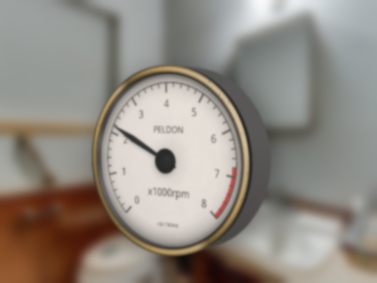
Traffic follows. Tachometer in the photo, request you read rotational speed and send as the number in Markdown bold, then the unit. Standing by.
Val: **2200** rpm
